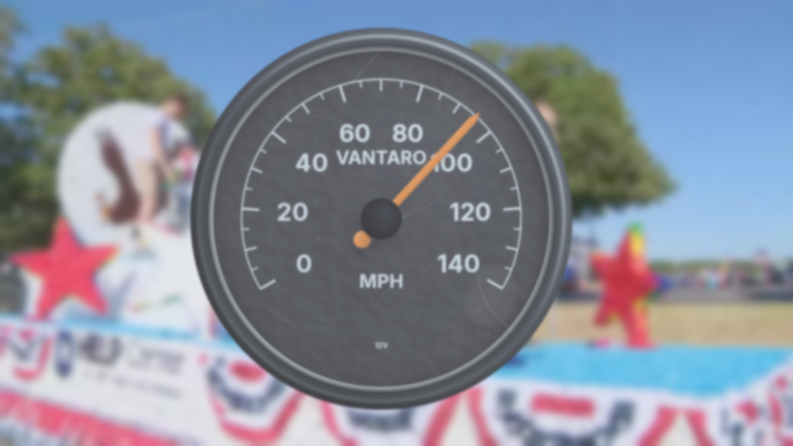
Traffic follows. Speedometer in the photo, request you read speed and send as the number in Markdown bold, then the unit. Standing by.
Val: **95** mph
